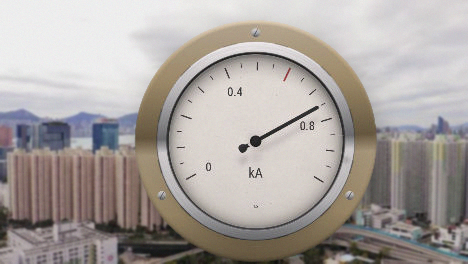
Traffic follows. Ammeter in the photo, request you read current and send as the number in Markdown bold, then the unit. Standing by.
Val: **0.75** kA
